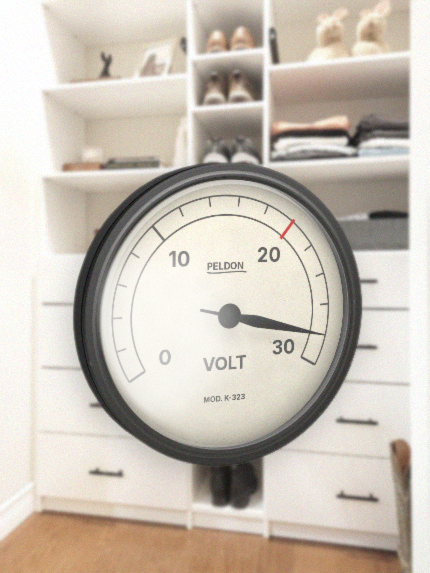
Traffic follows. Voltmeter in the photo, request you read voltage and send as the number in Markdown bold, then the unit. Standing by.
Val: **28** V
